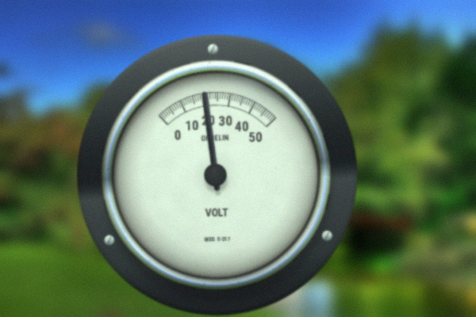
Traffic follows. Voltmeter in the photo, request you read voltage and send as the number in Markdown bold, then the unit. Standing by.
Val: **20** V
